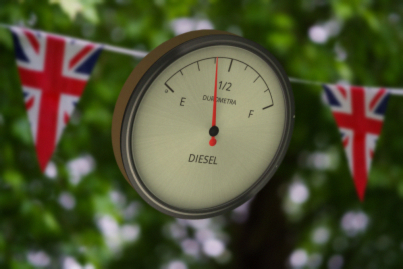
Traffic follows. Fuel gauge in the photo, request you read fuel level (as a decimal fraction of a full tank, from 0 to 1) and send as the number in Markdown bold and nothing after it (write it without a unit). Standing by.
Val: **0.375**
